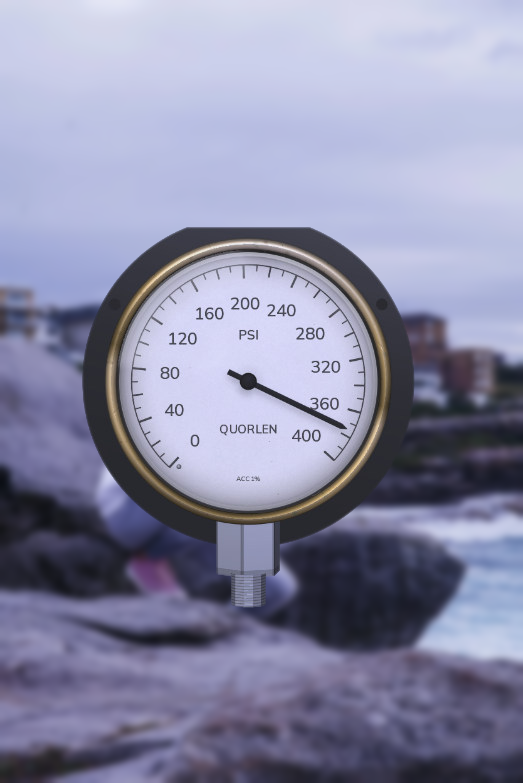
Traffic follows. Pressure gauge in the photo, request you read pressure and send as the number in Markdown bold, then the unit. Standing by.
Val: **375** psi
